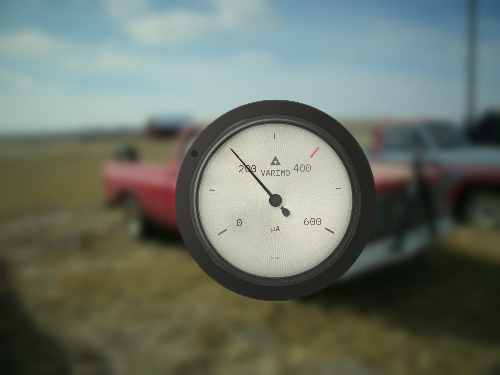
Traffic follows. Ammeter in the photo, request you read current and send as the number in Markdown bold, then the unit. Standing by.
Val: **200** µA
